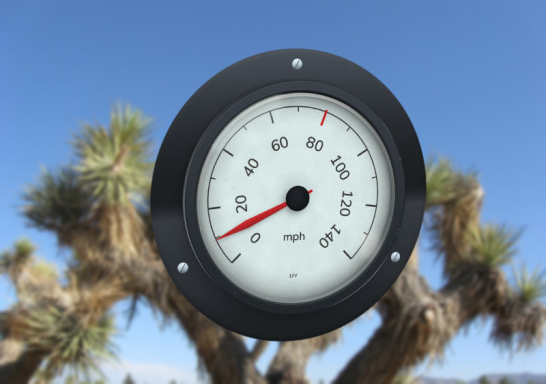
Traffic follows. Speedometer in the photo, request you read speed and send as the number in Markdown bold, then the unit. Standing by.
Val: **10** mph
